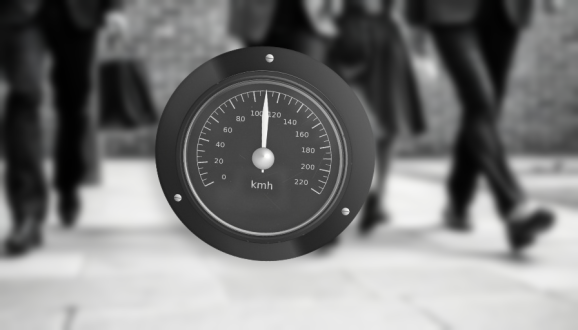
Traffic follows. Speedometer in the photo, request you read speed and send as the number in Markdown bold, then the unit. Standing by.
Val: **110** km/h
